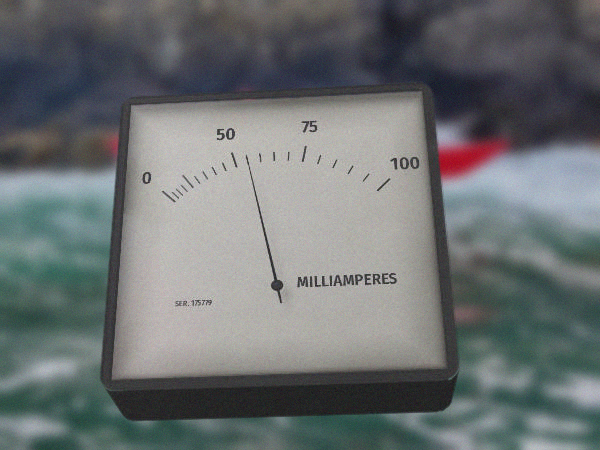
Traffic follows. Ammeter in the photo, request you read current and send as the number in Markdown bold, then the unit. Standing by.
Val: **55** mA
